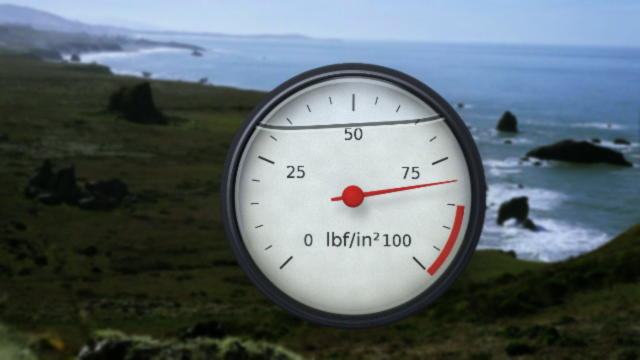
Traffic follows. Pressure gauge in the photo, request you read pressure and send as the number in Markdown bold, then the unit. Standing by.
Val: **80** psi
